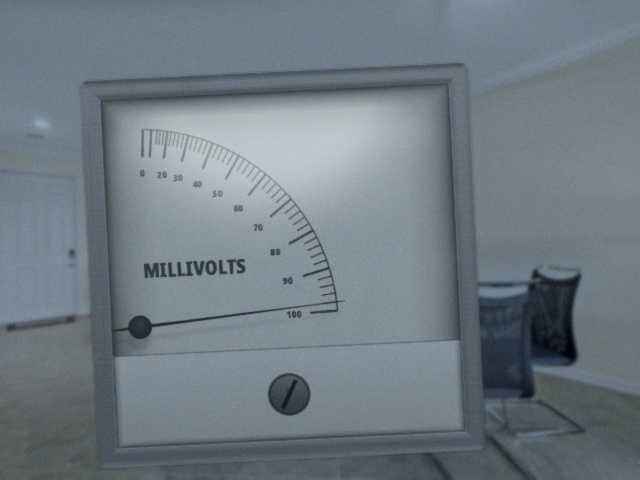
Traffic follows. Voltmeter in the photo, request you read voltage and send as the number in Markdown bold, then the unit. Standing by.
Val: **98** mV
